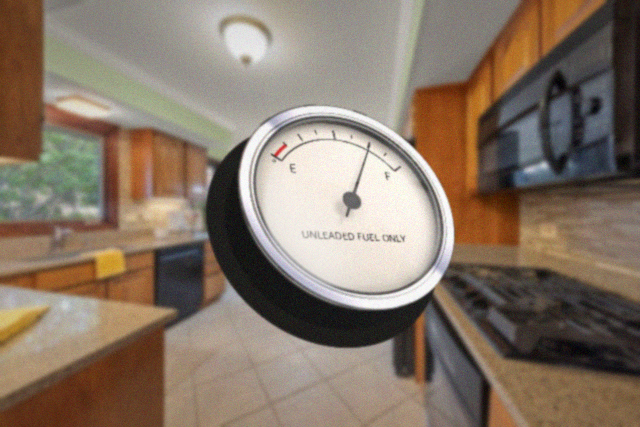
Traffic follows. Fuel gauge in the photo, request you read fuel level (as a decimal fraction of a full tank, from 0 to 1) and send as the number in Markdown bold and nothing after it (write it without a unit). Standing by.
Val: **0.75**
